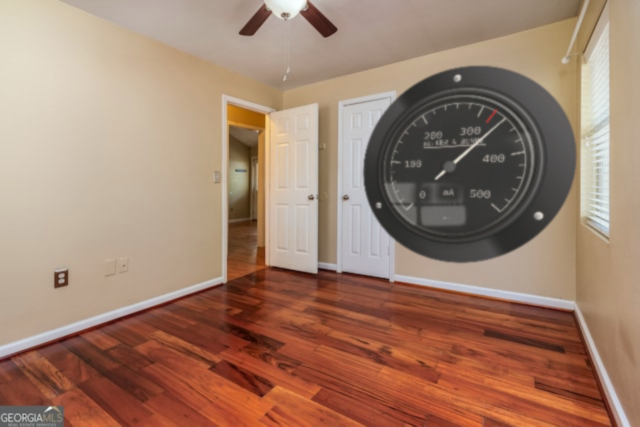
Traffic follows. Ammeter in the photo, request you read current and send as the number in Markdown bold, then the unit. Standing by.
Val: **340** mA
